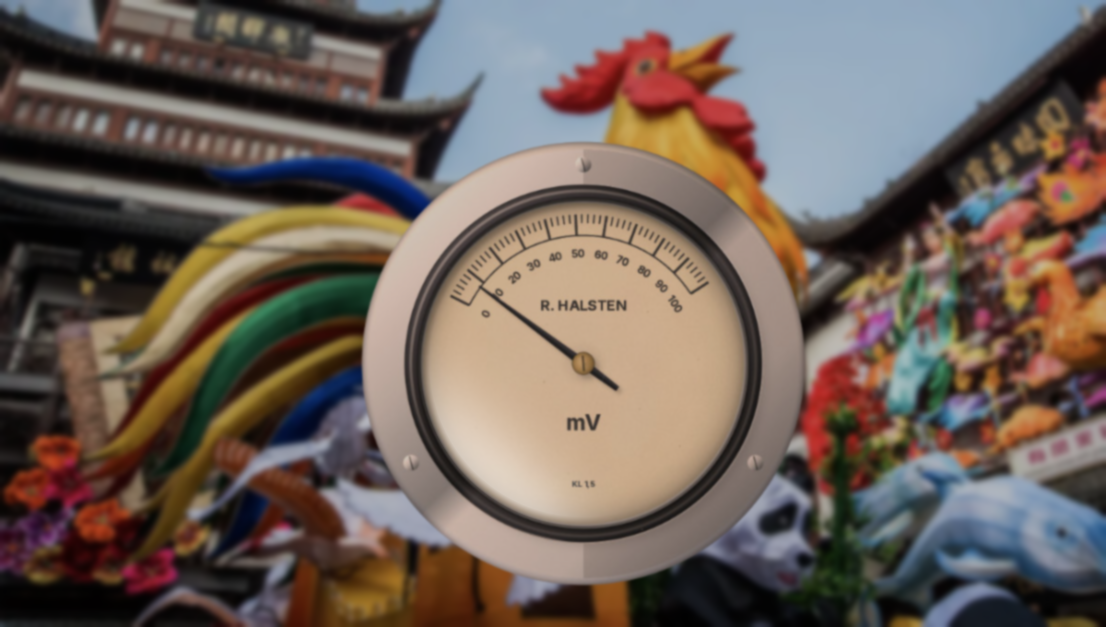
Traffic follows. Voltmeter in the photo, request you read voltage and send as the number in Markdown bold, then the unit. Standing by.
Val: **8** mV
